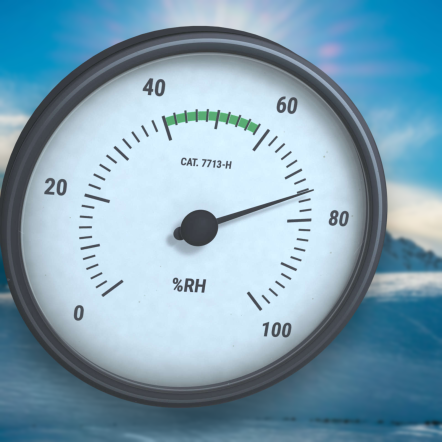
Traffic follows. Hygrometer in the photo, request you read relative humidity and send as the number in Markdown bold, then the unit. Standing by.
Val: **74** %
